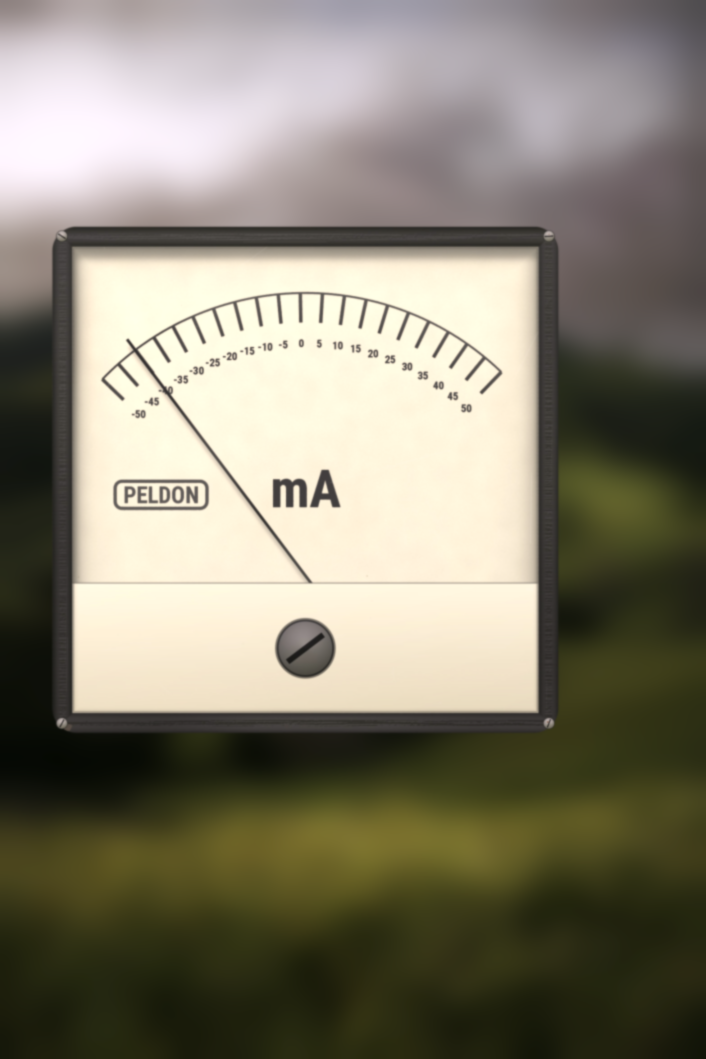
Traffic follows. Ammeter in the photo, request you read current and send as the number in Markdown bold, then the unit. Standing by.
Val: **-40** mA
